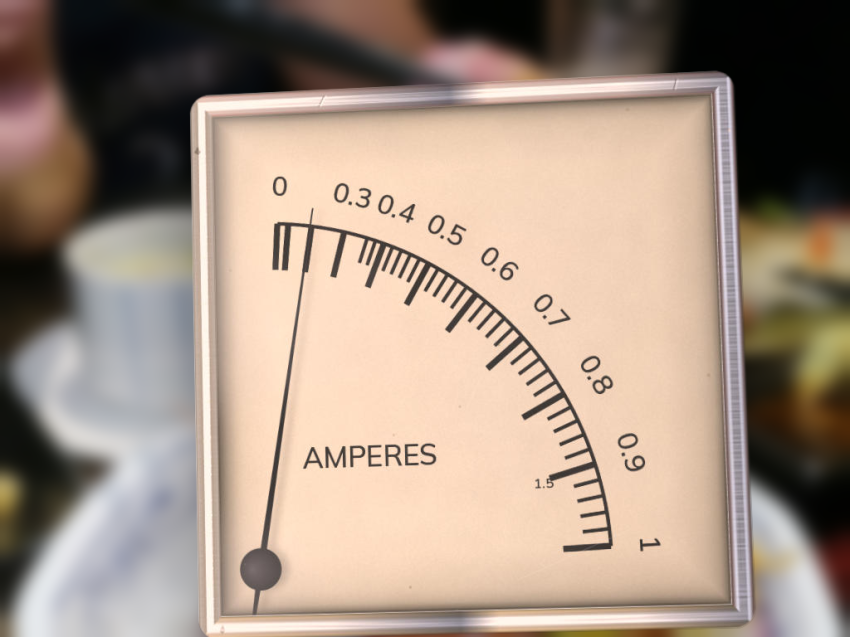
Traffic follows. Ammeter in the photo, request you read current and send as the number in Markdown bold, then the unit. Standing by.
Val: **0.2** A
